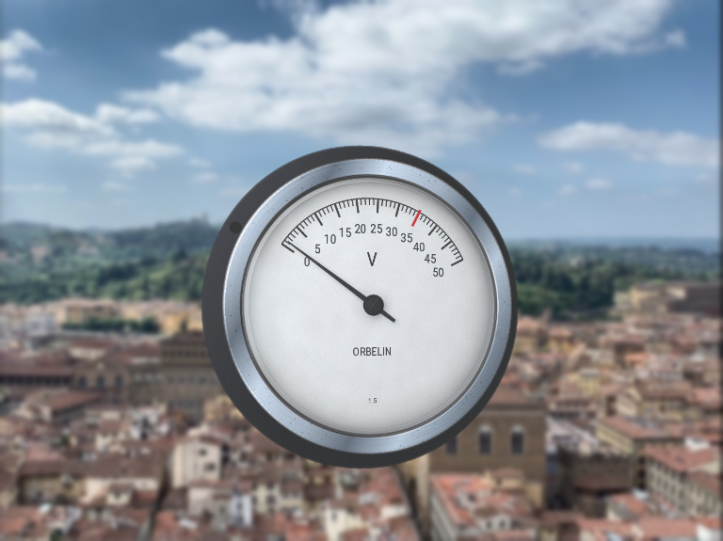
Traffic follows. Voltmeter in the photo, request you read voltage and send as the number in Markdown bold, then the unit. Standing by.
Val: **1** V
